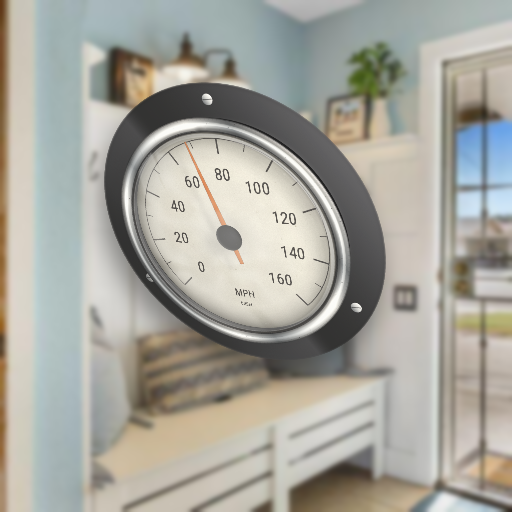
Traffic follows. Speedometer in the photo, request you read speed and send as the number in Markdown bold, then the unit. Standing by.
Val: **70** mph
